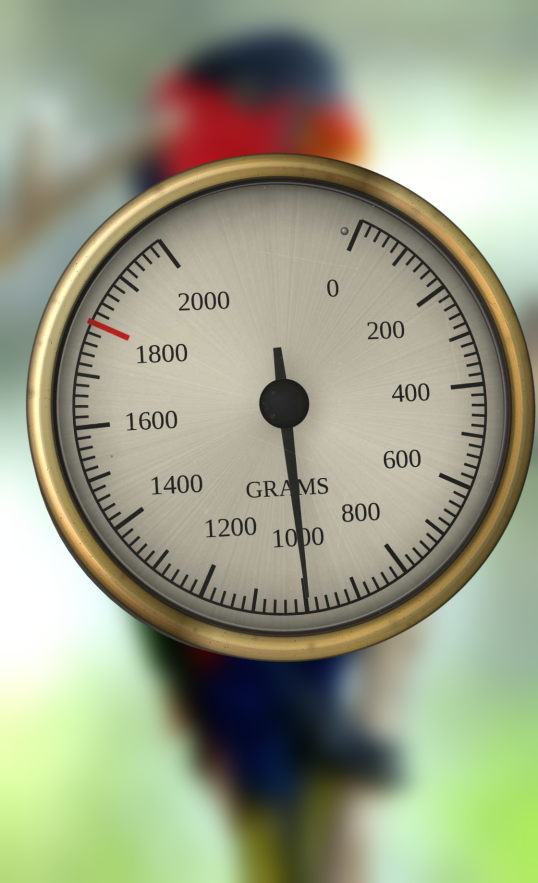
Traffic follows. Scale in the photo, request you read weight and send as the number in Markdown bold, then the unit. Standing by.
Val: **1000** g
